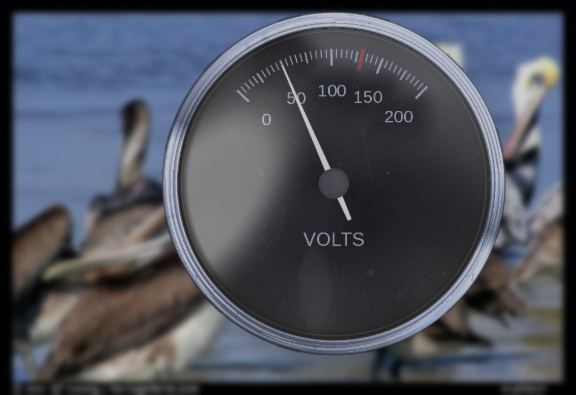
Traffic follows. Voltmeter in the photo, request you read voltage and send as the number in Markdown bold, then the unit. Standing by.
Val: **50** V
